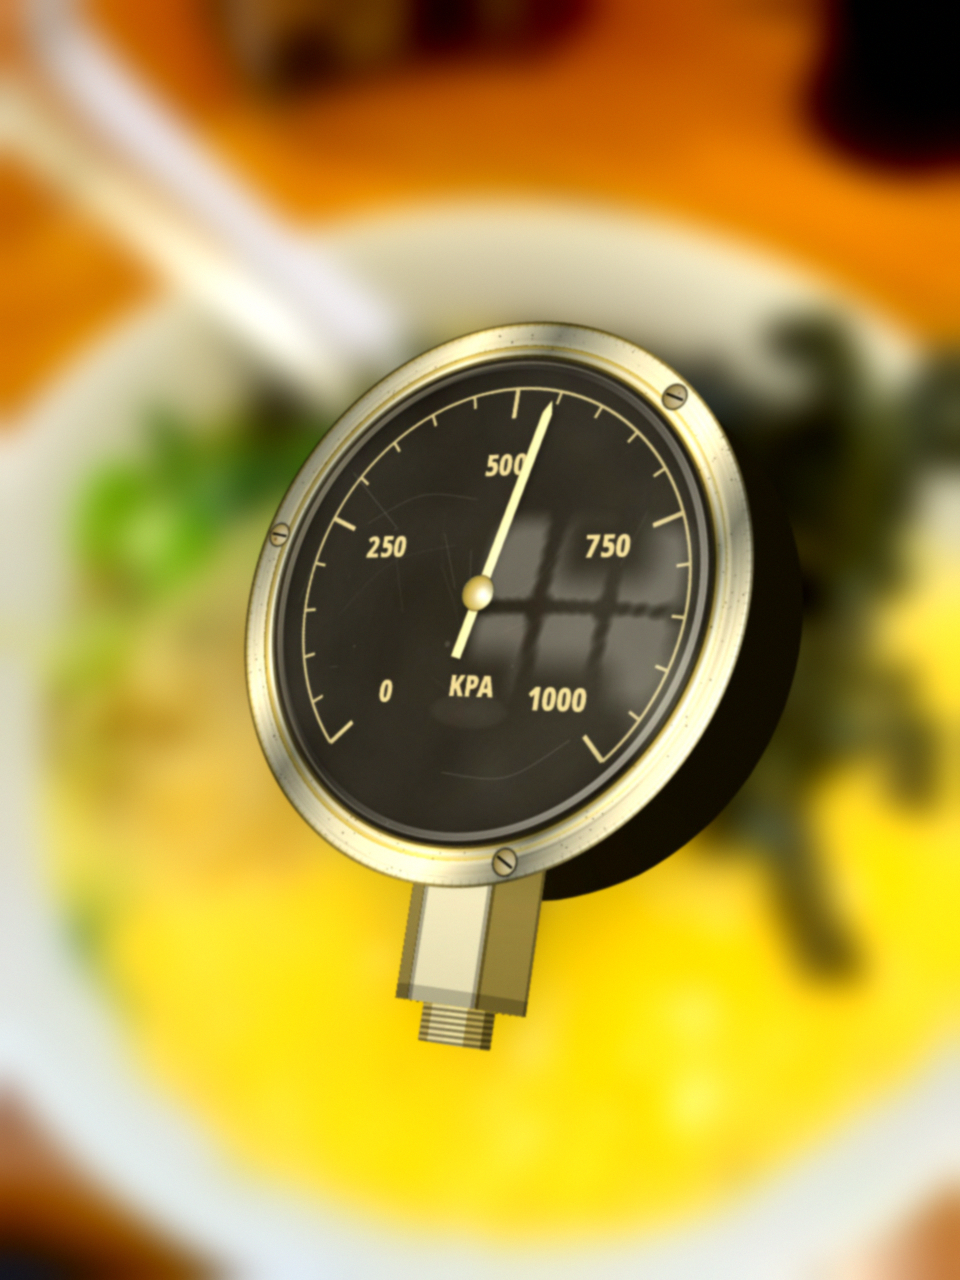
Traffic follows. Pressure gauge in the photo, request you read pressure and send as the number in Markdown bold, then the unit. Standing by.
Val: **550** kPa
